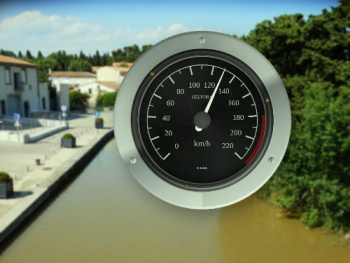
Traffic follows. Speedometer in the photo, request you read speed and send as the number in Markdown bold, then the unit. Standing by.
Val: **130** km/h
